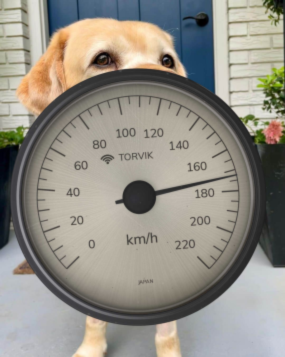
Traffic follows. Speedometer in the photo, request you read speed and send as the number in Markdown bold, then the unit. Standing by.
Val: **172.5** km/h
